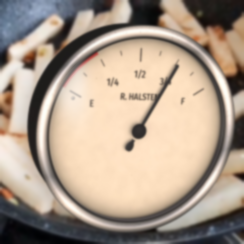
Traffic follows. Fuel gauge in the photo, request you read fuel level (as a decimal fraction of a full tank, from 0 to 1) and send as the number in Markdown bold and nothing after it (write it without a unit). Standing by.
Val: **0.75**
